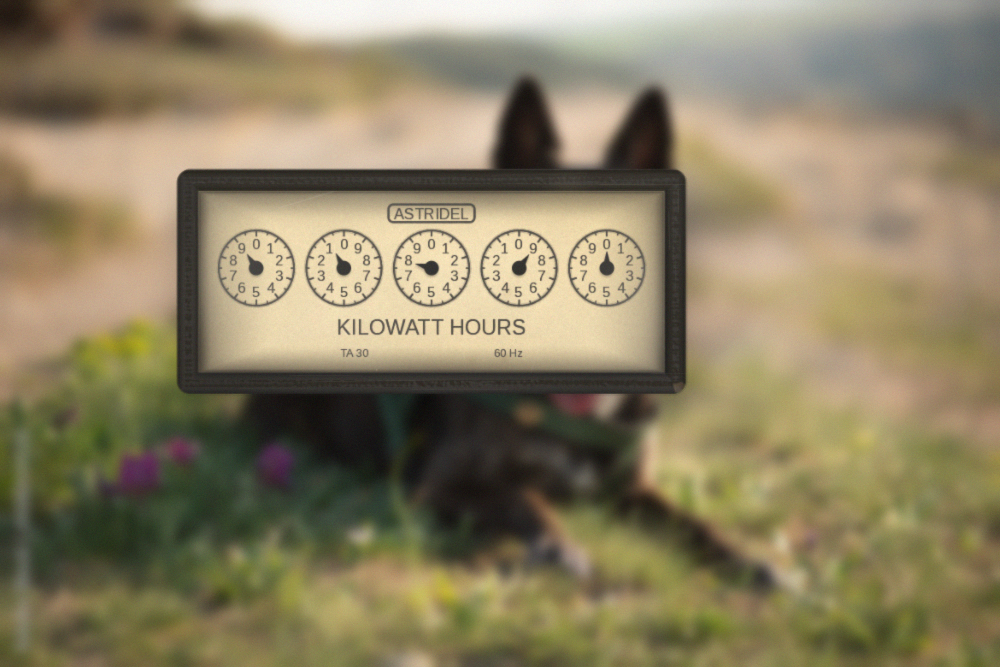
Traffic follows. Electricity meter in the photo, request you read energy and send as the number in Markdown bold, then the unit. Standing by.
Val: **90790** kWh
